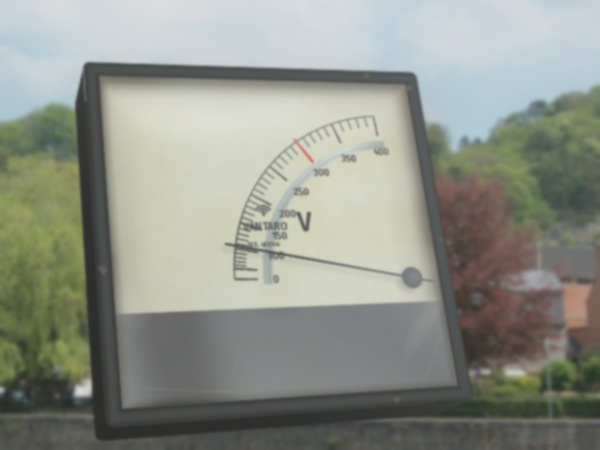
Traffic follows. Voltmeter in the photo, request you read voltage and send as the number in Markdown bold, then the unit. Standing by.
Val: **100** V
